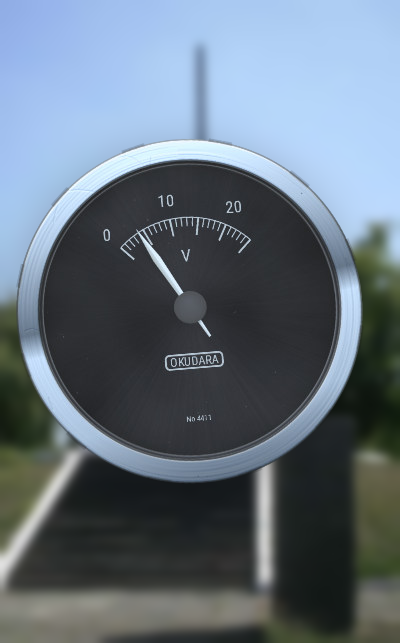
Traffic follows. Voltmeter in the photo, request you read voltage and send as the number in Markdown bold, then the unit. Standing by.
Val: **4** V
